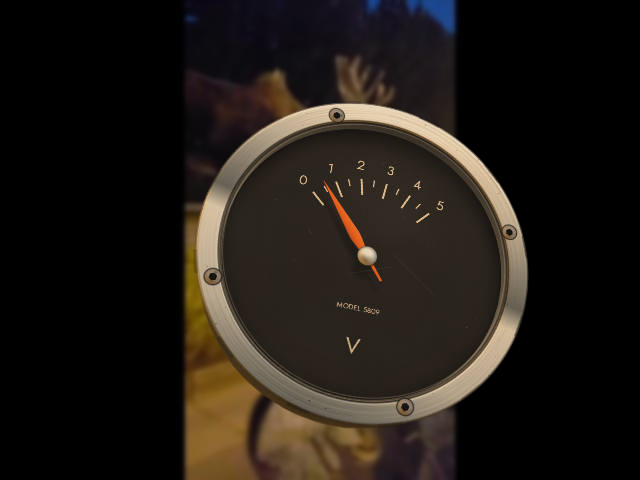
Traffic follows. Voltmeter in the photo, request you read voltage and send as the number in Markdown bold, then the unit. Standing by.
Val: **0.5** V
